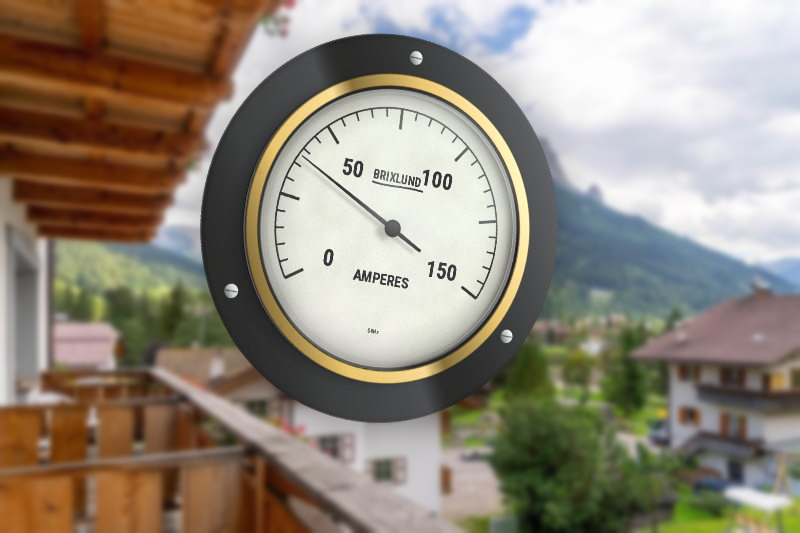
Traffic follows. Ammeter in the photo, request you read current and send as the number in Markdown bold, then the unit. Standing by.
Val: **37.5** A
